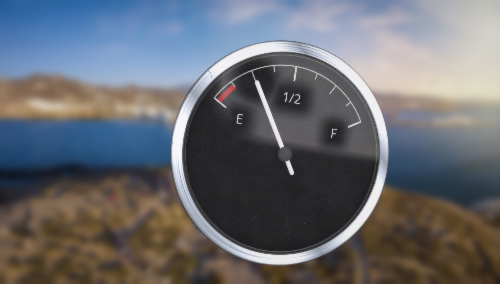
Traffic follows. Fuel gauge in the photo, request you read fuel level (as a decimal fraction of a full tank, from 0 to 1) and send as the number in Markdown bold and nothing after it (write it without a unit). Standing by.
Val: **0.25**
